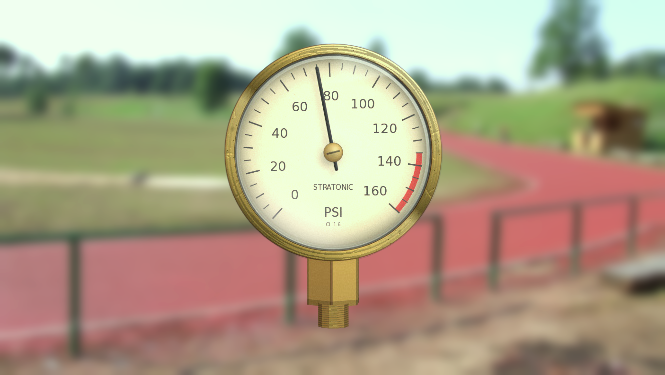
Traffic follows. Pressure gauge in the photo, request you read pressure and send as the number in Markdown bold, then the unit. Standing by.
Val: **75** psi
